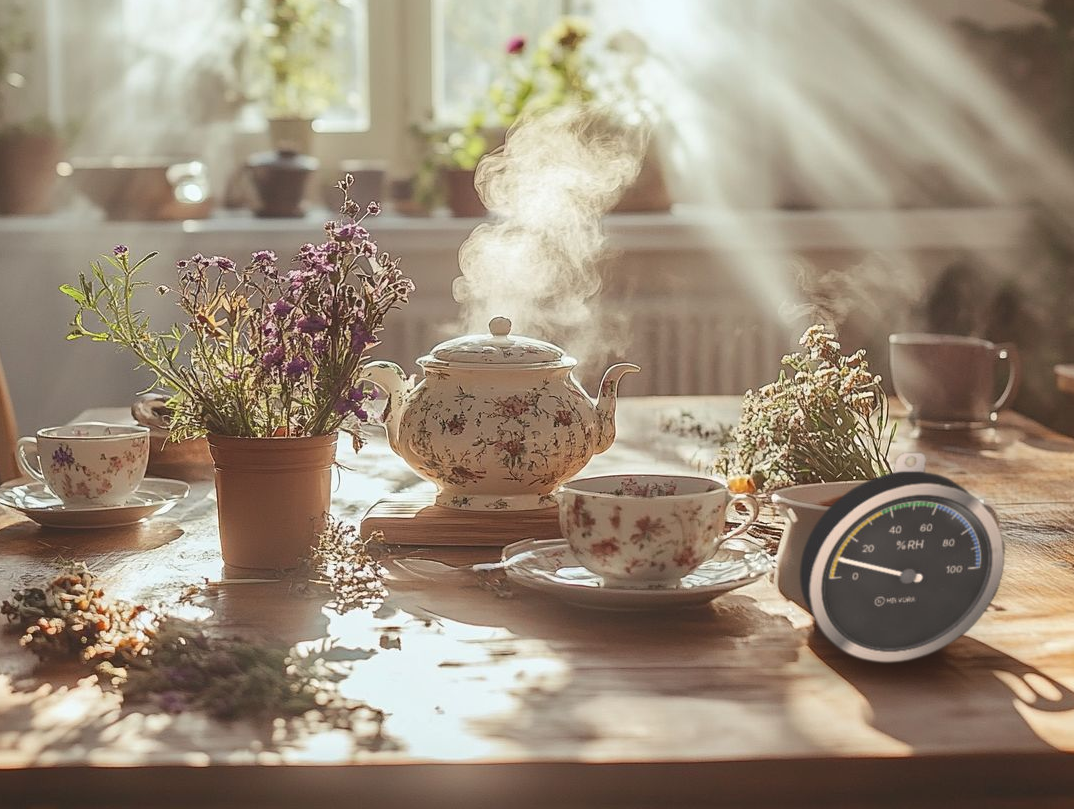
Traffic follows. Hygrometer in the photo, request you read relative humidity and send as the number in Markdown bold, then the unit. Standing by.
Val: **10** %
